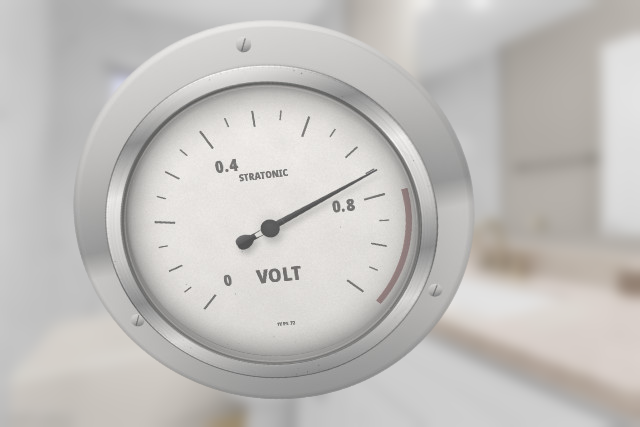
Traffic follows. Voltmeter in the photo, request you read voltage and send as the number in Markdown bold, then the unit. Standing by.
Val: **0.75** V
